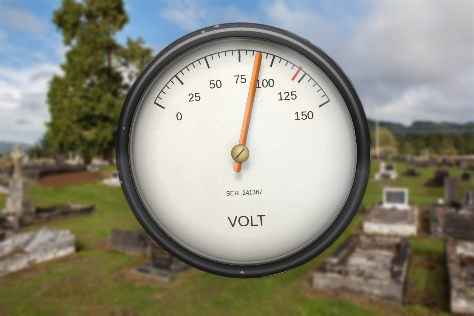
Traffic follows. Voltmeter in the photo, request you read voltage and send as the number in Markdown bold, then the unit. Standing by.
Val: **90** V
